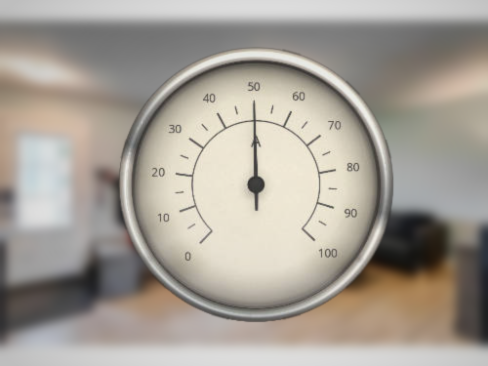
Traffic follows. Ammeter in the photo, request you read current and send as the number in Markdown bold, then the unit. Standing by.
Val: **50** A
